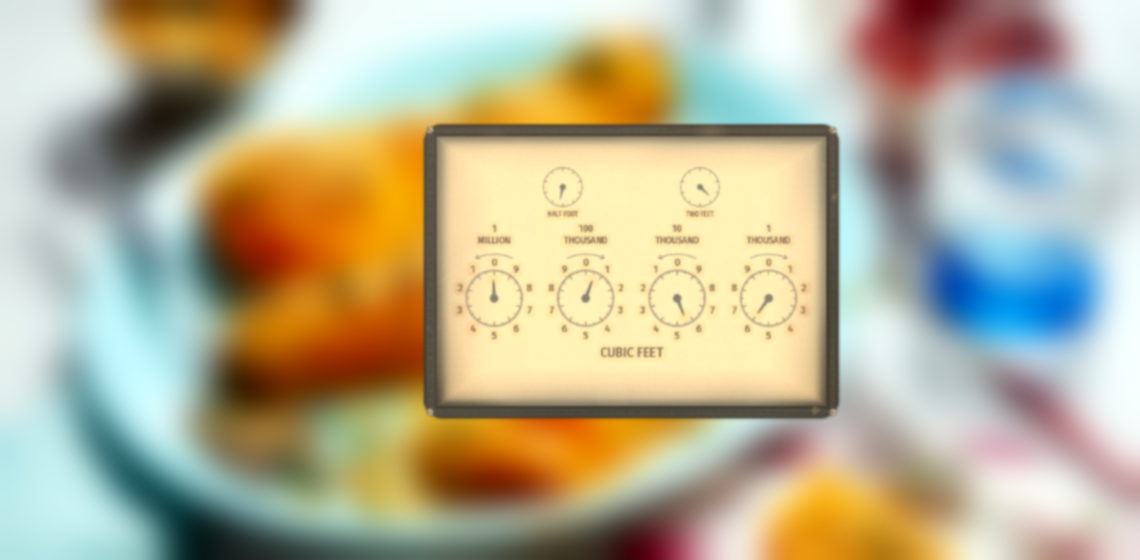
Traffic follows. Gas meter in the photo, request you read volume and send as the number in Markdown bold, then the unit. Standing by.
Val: **5600** ft³
